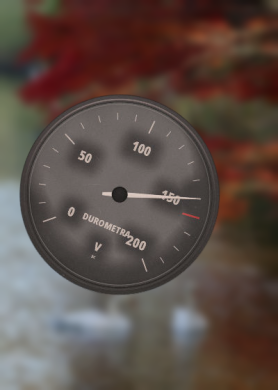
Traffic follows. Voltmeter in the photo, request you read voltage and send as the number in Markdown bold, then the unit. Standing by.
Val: **150** V
